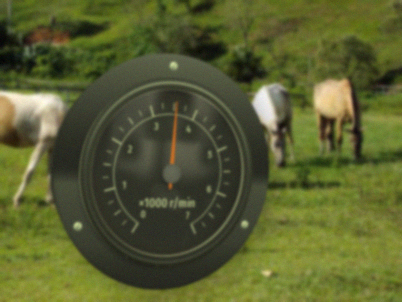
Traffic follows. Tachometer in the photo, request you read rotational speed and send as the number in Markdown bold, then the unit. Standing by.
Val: **3500** rpm
